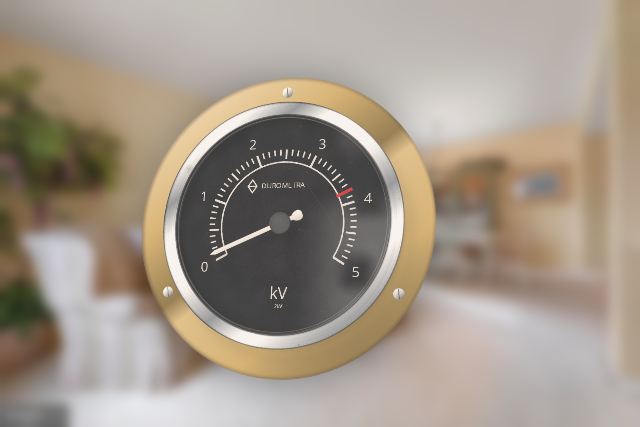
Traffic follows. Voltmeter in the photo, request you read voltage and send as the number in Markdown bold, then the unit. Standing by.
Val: **0.1** kV
